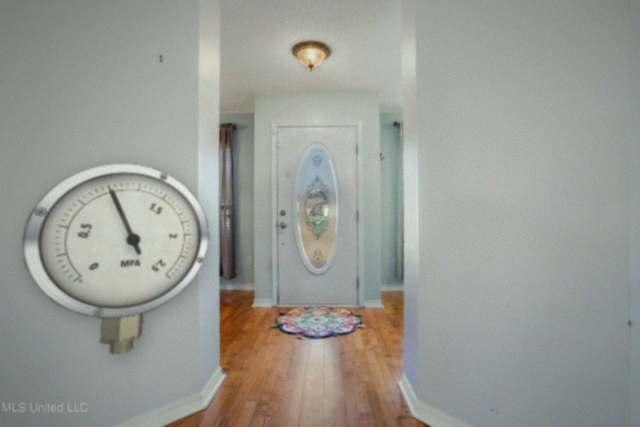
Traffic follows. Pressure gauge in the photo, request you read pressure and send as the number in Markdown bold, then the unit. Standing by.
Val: **1** MPa
